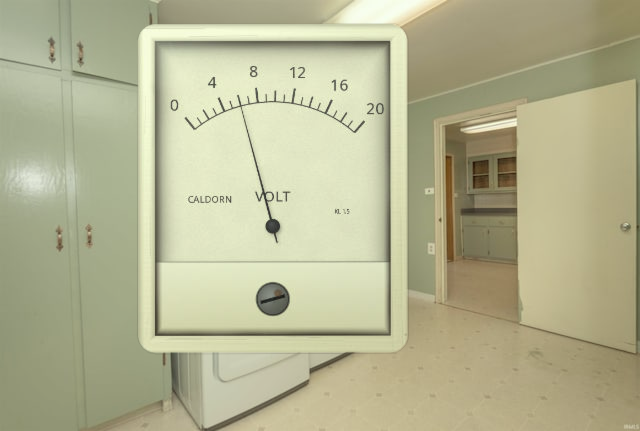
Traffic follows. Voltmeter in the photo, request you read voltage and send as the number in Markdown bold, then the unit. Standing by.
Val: **6** V
